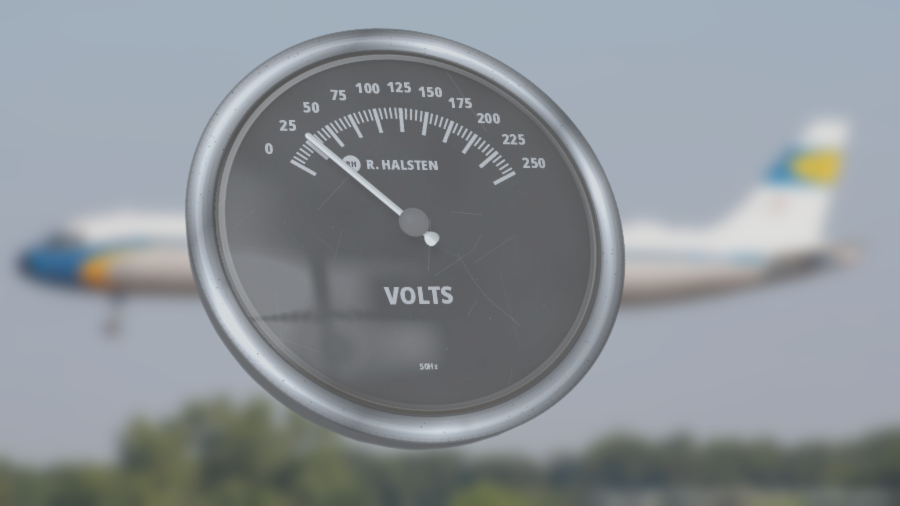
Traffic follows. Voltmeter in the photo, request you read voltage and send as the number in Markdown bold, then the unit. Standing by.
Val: **25** V
